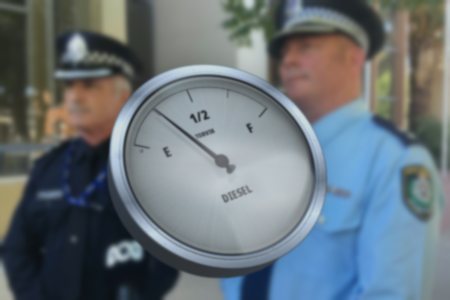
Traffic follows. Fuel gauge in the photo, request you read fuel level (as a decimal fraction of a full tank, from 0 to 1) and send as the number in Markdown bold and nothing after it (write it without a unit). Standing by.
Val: **0.25**
